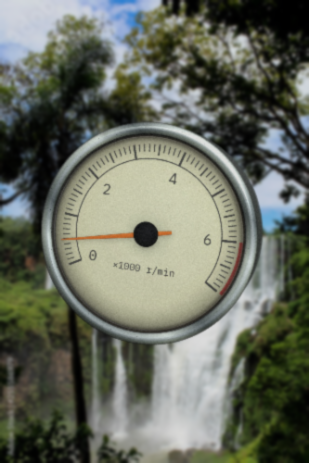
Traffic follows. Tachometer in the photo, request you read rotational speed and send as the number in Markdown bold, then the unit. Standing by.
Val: **500** rpm
